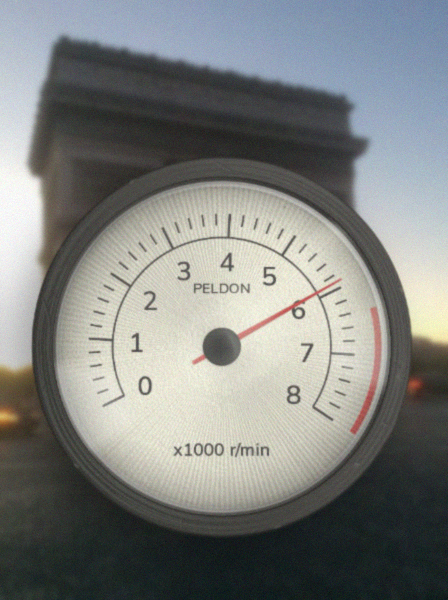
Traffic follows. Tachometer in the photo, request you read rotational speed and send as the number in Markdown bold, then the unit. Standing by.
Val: **5900** rpm
